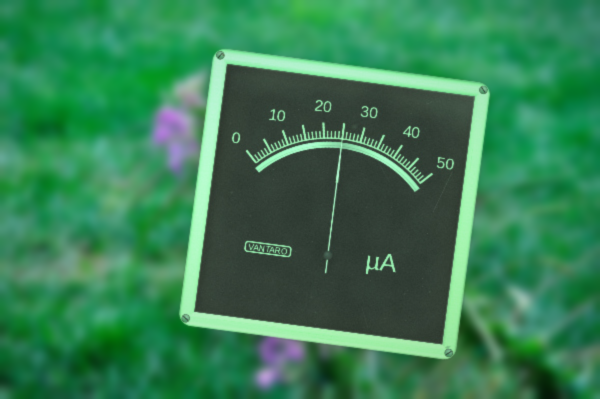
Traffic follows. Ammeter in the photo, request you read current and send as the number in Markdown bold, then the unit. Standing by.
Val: **25** µA
